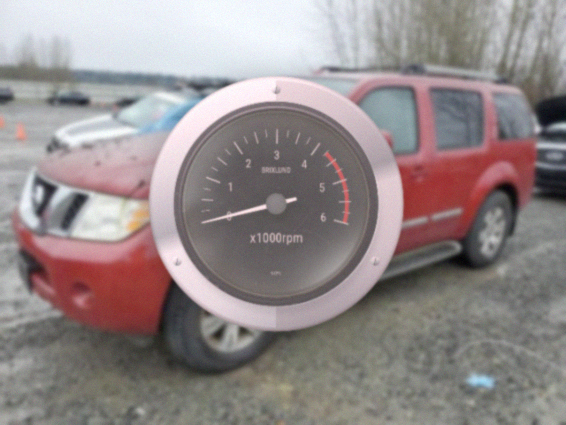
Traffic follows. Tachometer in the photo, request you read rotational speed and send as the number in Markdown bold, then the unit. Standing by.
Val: **0** rpm
